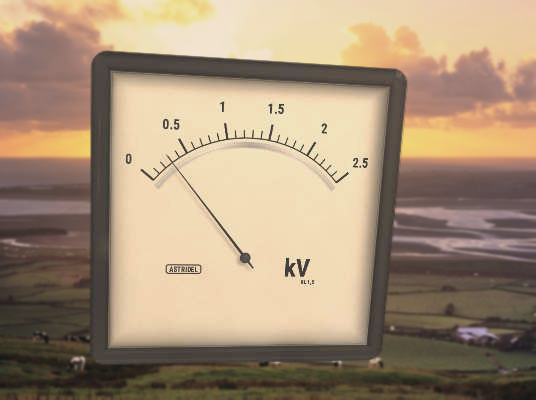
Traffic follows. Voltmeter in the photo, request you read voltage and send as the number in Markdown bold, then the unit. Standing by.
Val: **0.3** kV
